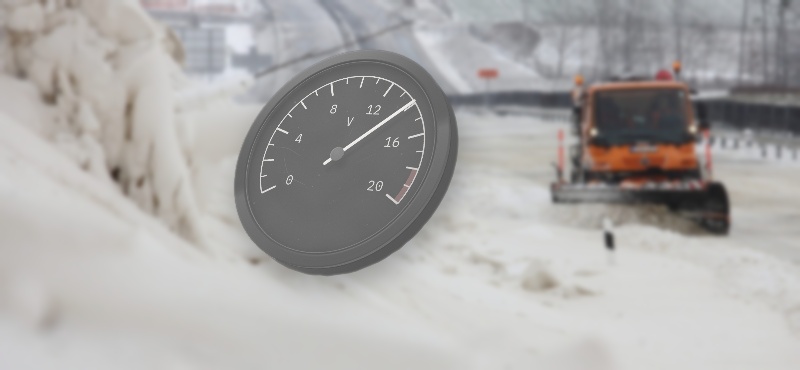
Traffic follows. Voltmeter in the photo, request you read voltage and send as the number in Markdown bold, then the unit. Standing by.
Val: **14** V
